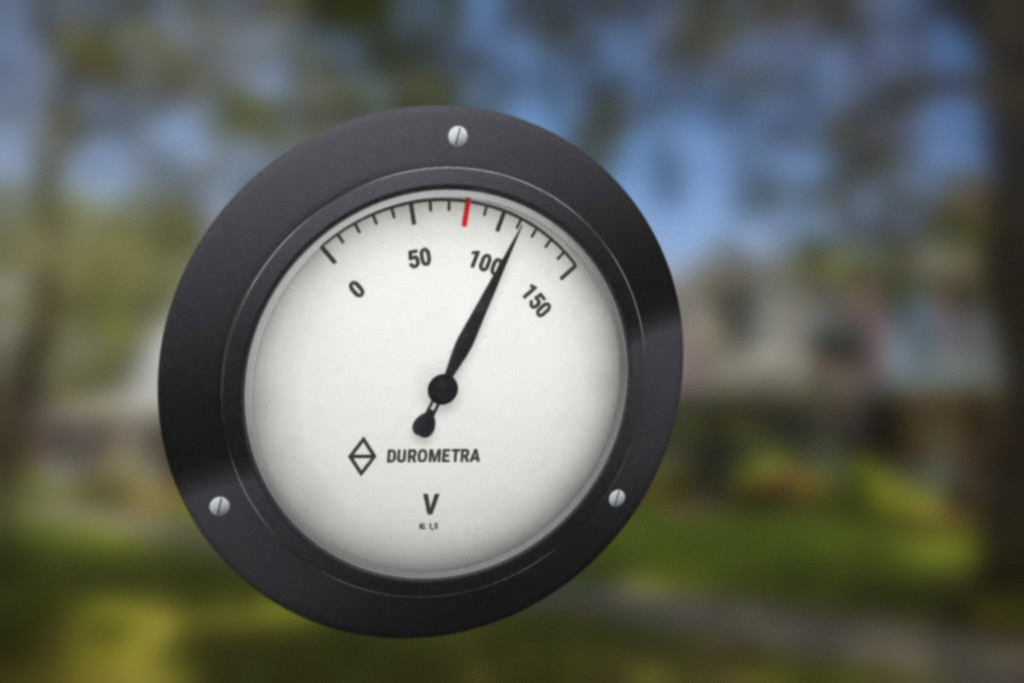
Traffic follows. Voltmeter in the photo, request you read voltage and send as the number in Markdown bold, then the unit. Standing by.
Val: **110** V
